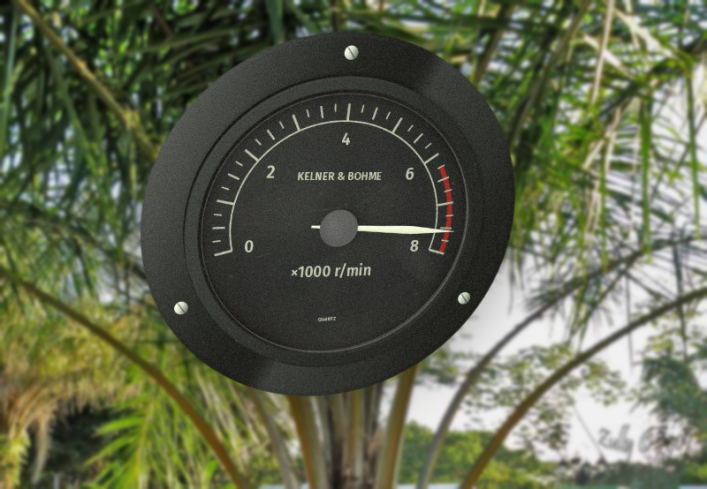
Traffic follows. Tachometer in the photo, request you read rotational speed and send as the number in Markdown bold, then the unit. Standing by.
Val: **7500** rpm
